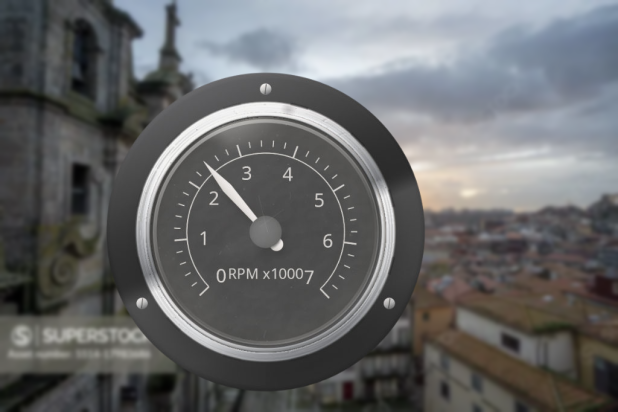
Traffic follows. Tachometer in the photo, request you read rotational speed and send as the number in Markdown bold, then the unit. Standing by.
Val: **2400** rpm
